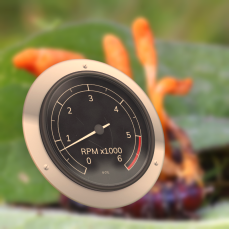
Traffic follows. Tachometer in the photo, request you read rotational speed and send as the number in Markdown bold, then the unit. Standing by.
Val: **750** rpm
